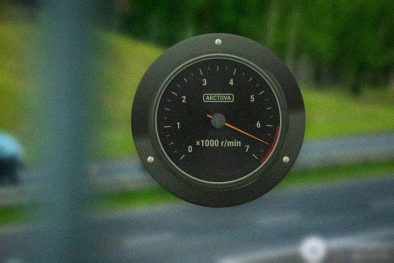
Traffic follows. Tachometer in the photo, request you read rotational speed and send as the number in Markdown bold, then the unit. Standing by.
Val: **6500** rpm
